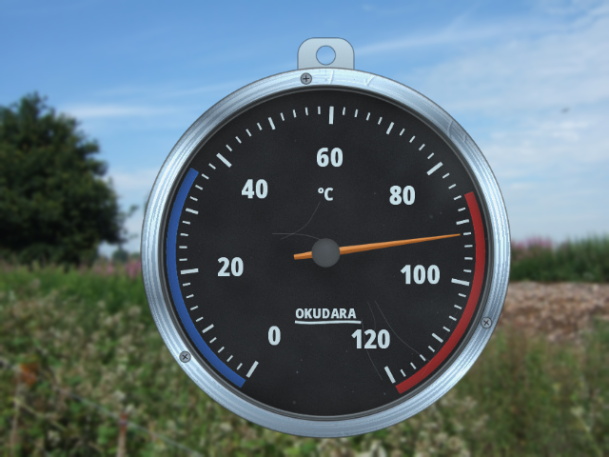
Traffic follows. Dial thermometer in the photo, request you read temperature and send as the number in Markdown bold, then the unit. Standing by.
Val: **92** °C
